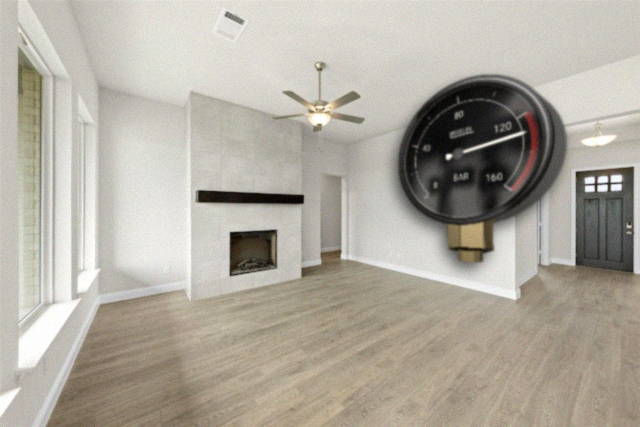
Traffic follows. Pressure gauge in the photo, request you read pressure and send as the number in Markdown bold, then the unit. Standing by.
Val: **130** bar
